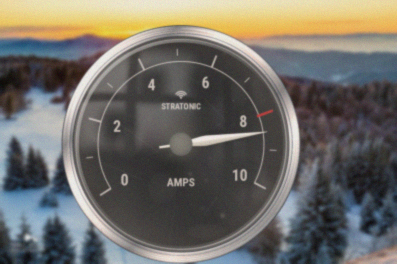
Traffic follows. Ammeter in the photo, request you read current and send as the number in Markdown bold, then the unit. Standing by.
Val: **8.5** A
